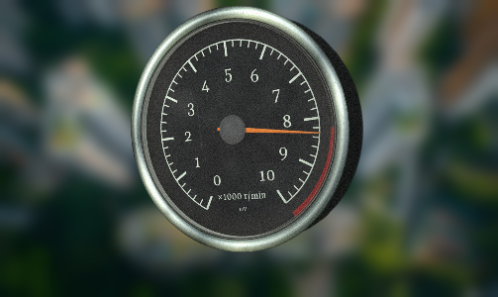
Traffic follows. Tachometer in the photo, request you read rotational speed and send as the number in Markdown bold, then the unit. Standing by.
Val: **8300** rpm
